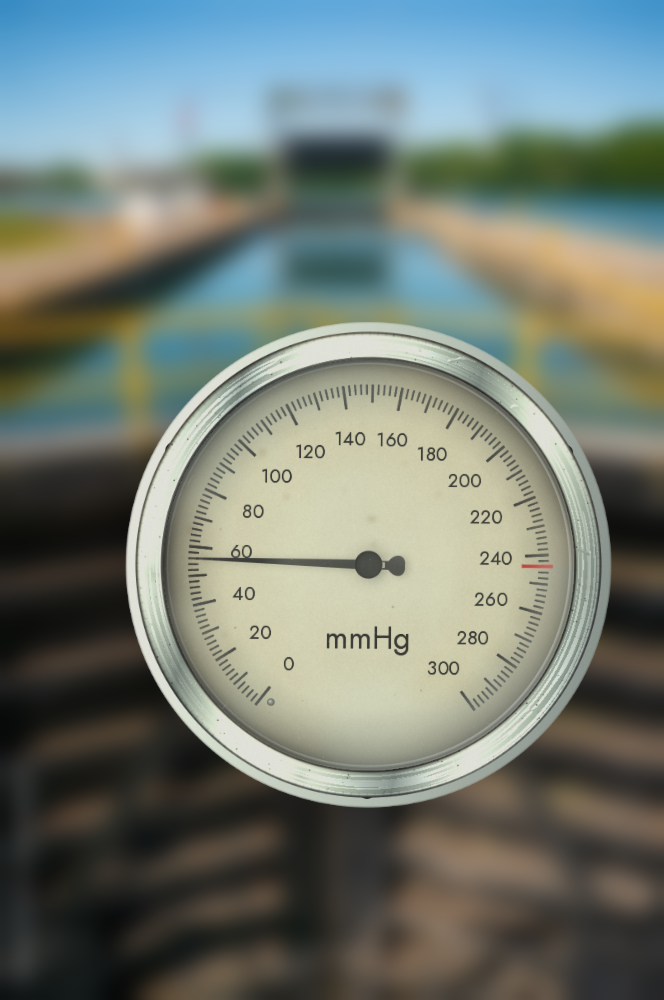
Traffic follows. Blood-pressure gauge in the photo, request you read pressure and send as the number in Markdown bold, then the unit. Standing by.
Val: **56** mmHg
